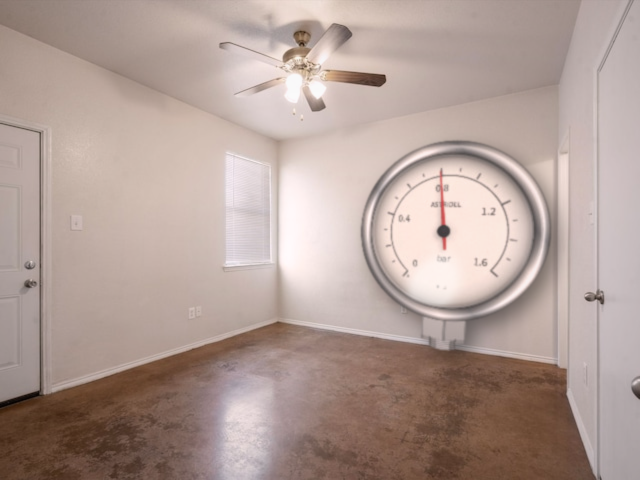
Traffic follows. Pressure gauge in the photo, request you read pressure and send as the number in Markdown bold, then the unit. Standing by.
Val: **0.8** bar
